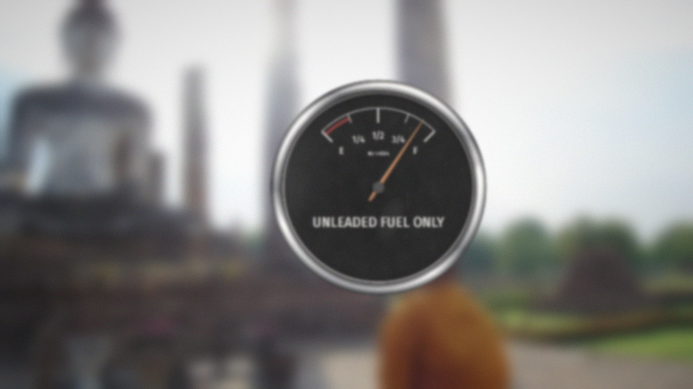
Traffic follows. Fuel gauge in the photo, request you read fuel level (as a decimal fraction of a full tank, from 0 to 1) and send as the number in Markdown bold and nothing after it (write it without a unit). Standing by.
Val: **0.875**
